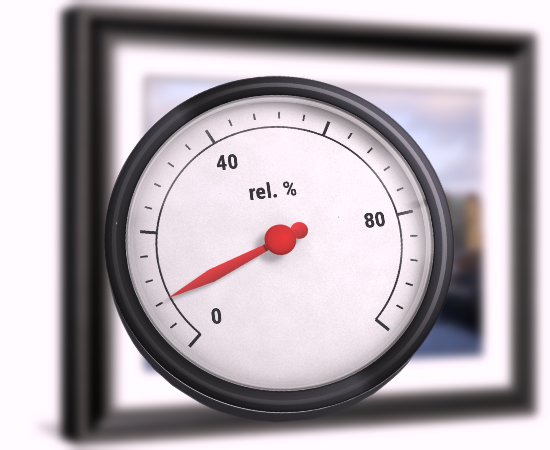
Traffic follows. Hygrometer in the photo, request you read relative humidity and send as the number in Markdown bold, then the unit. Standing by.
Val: **8** %
